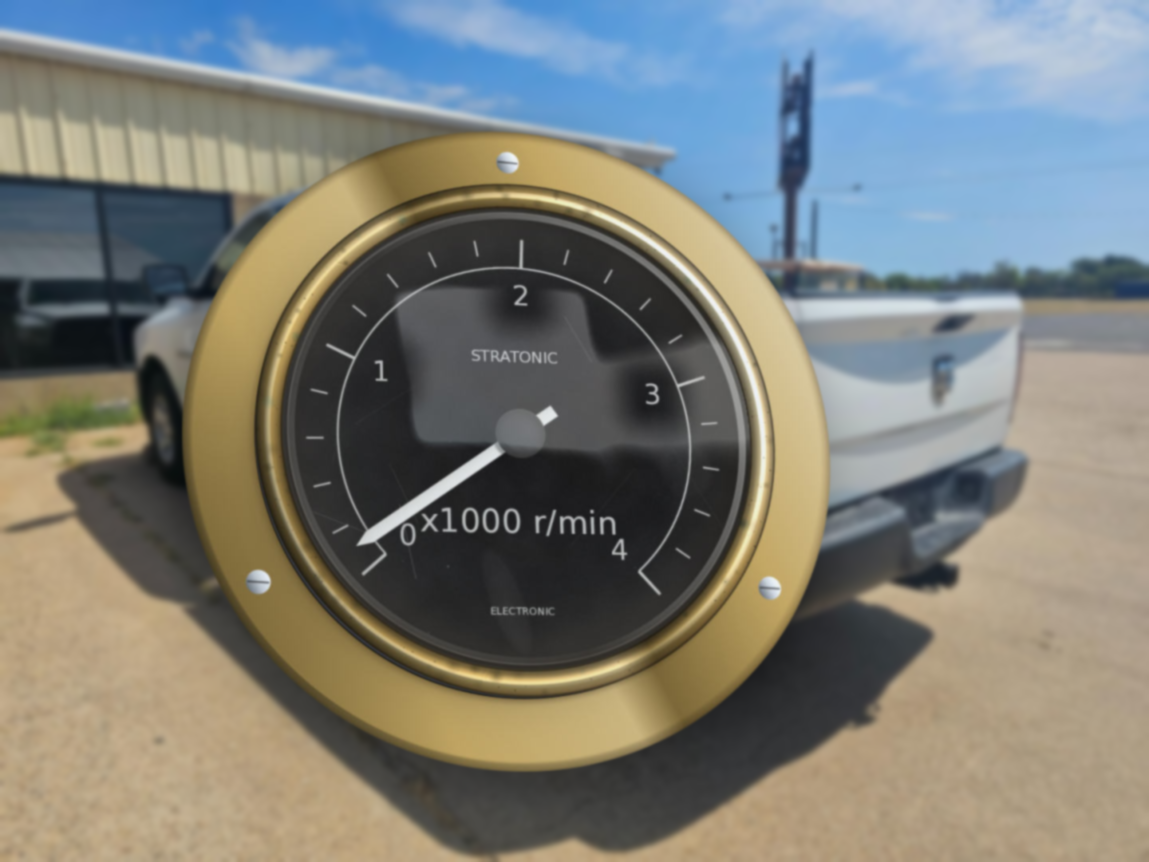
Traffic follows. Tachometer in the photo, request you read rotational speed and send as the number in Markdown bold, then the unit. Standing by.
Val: **100** rpm
